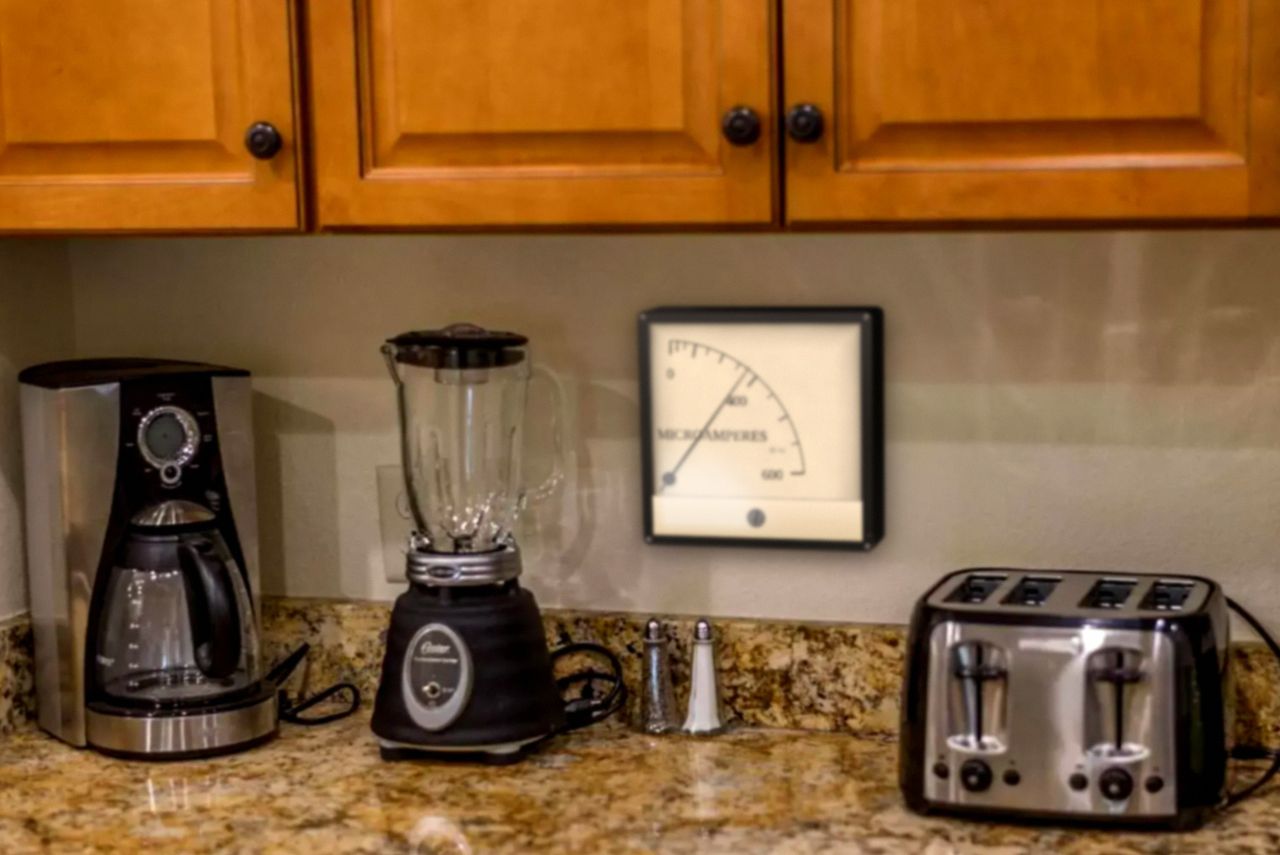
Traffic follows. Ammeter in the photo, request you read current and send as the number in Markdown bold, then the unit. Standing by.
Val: **375** µA
